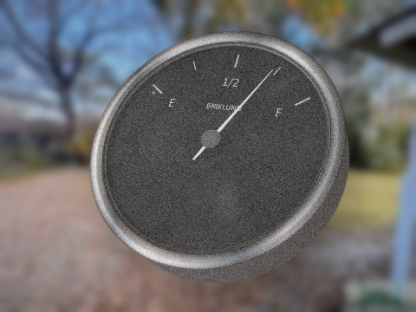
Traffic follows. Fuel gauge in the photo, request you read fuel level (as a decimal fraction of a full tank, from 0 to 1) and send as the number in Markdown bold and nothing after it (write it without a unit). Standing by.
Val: **0.75**
